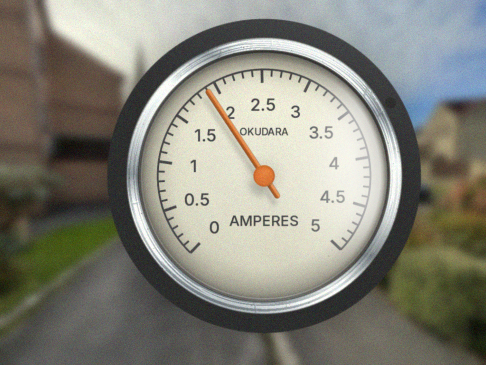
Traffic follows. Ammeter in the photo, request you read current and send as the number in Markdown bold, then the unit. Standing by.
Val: **1.9** A
